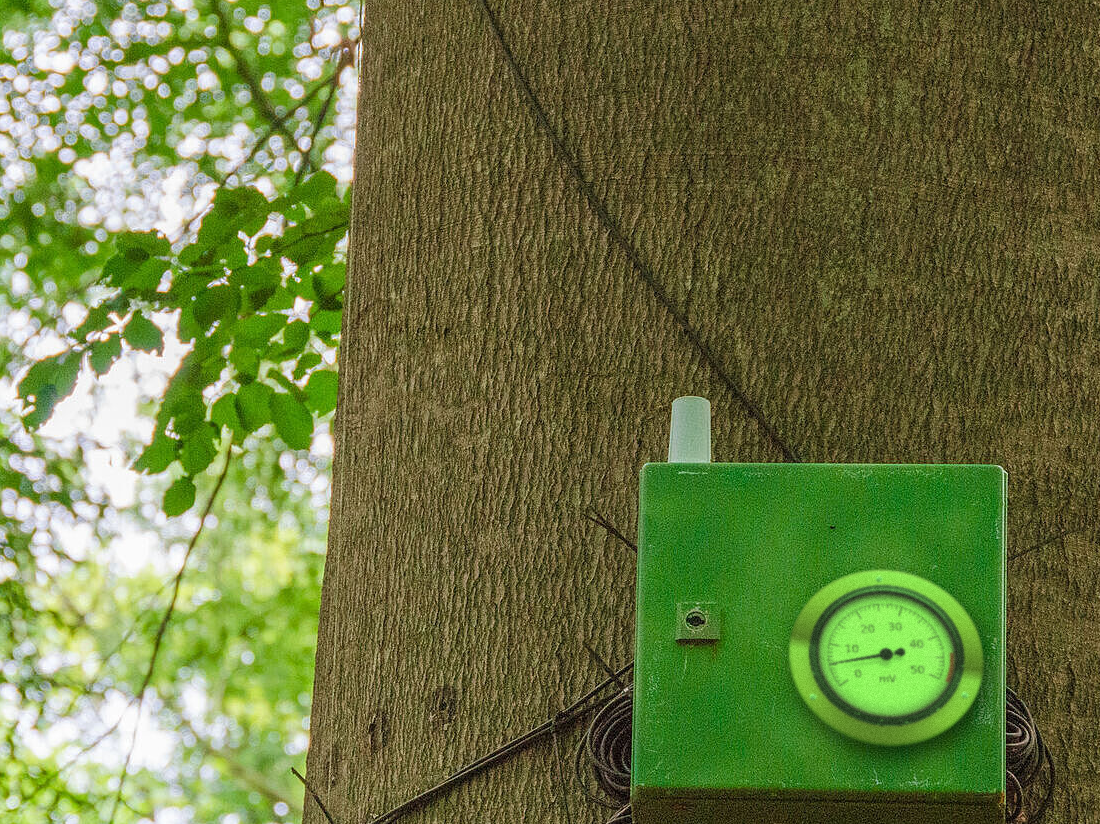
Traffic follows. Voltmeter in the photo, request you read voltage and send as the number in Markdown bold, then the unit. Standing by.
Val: **5** mV
